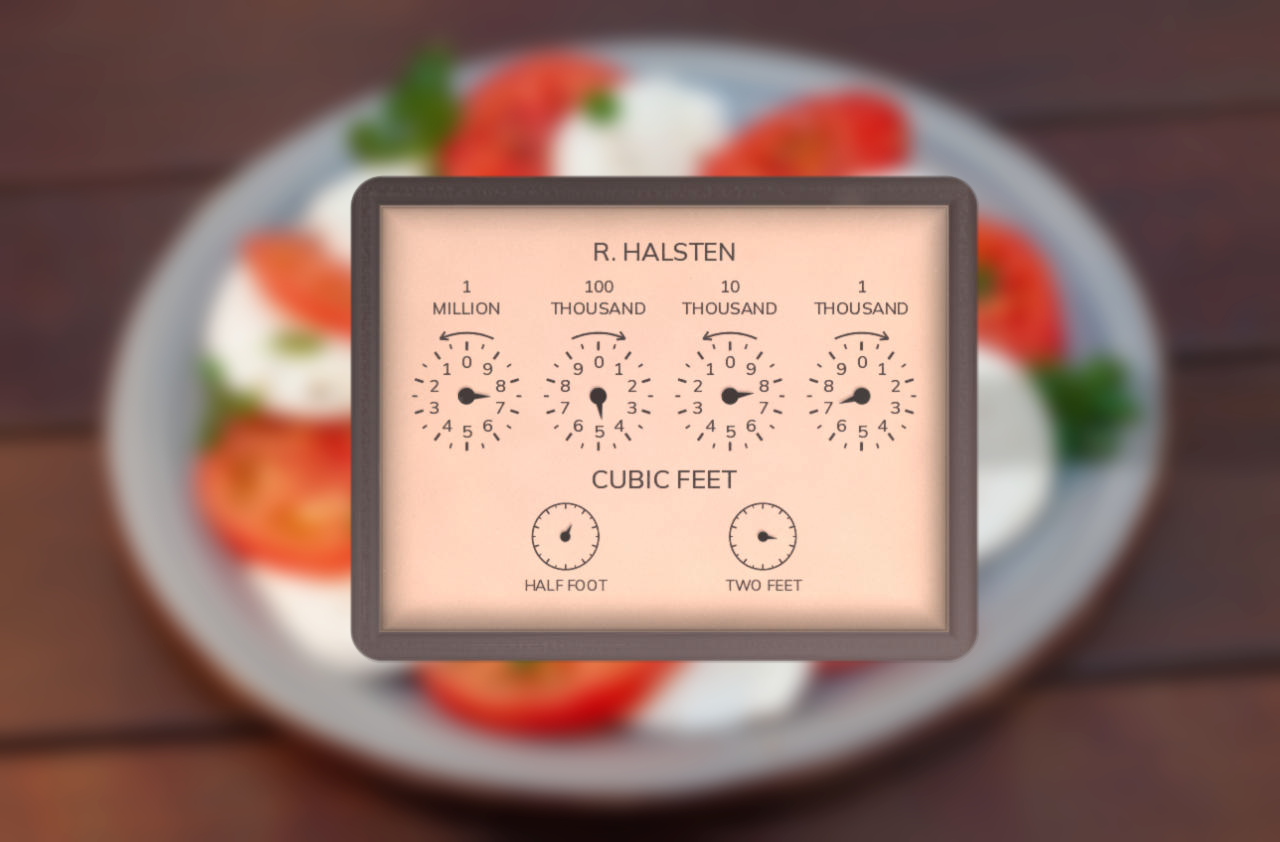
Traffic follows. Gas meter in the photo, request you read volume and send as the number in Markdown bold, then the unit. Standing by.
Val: **747700** ft³
